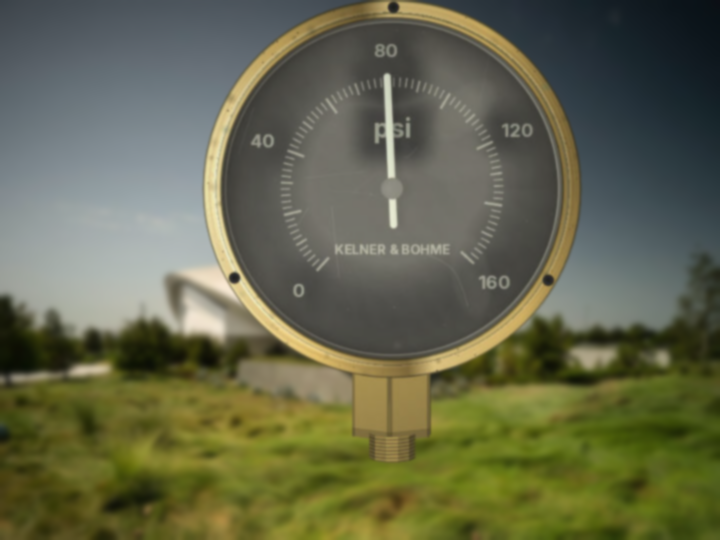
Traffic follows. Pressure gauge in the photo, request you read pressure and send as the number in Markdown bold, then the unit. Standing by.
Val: **80** psi
